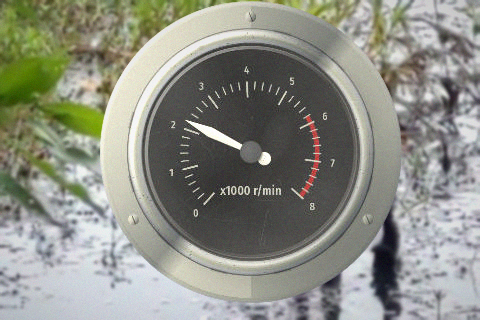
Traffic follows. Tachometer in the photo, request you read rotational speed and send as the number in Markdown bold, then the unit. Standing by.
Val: **2200** rpm
